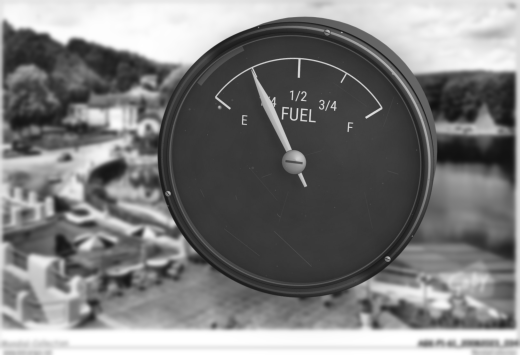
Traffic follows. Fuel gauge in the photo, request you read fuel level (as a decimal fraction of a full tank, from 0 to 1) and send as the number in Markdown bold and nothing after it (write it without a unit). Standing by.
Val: **0.25**
